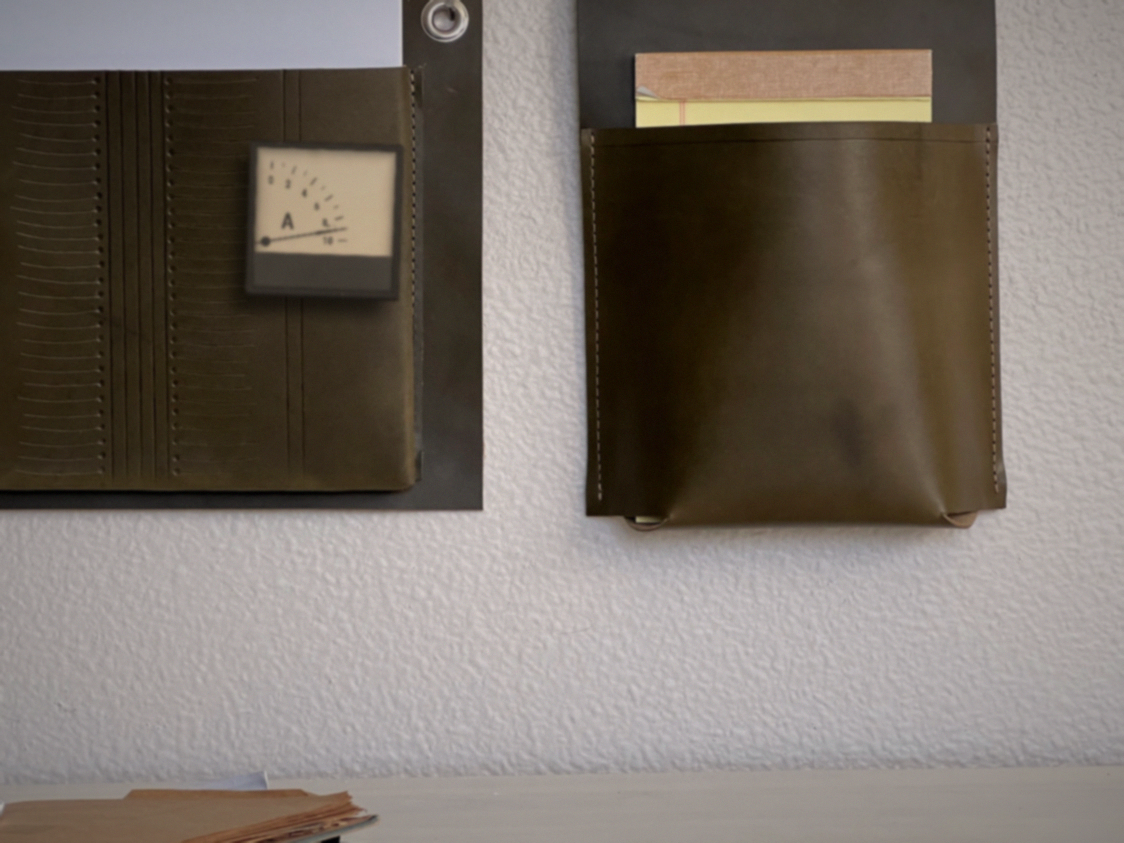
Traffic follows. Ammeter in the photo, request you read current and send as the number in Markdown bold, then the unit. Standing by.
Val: **9** A
